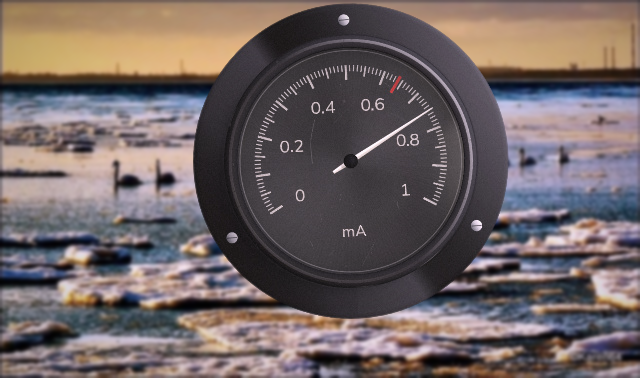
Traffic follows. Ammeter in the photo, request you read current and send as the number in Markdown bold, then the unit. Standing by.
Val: **0.75** mA
